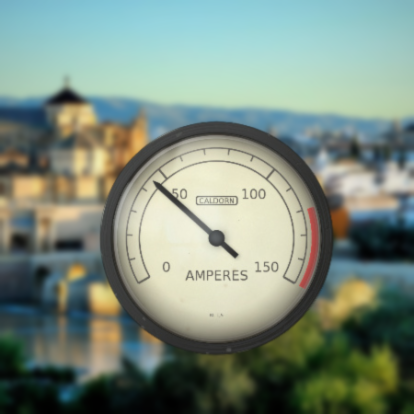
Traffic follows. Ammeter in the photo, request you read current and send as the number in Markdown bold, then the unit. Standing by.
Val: **45** A
